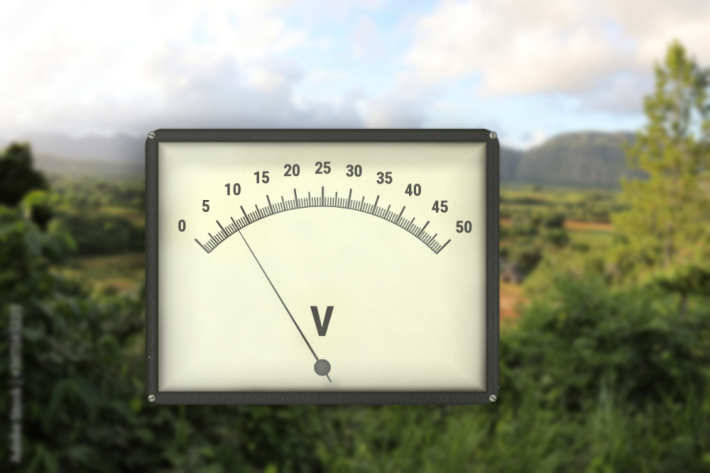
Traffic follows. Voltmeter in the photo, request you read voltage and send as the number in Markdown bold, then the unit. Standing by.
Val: **7.5** V
